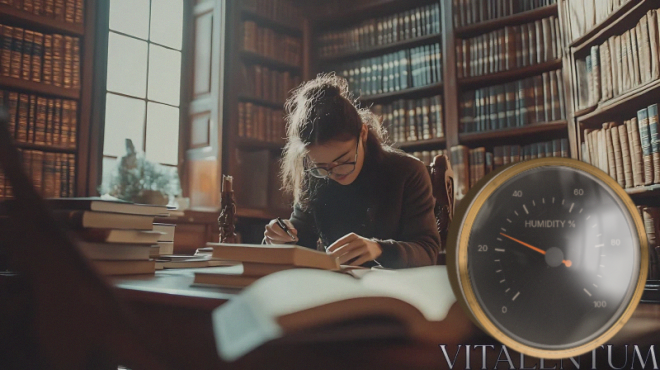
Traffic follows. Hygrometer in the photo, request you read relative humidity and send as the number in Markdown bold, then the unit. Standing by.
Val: **26** %
